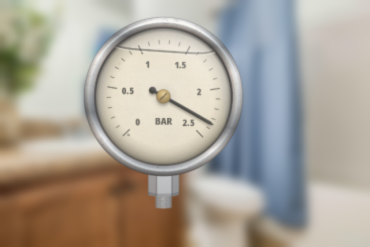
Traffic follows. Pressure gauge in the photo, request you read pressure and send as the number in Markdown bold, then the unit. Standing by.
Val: **2.35** bar
